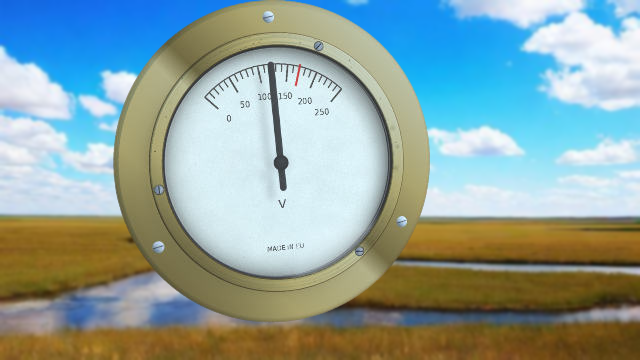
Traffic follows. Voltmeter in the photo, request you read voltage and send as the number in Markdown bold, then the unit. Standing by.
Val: **120** V
